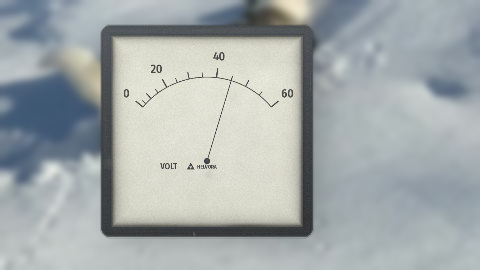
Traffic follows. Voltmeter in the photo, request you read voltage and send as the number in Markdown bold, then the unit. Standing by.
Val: **45** V
